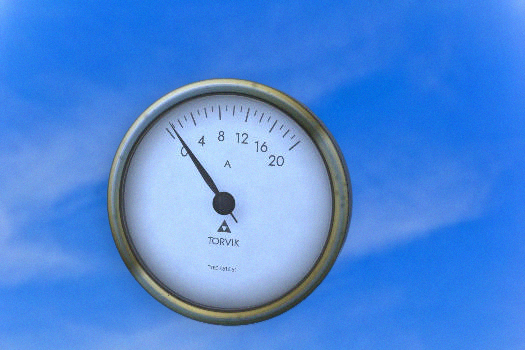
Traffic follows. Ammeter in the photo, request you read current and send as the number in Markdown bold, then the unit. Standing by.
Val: **1** A
